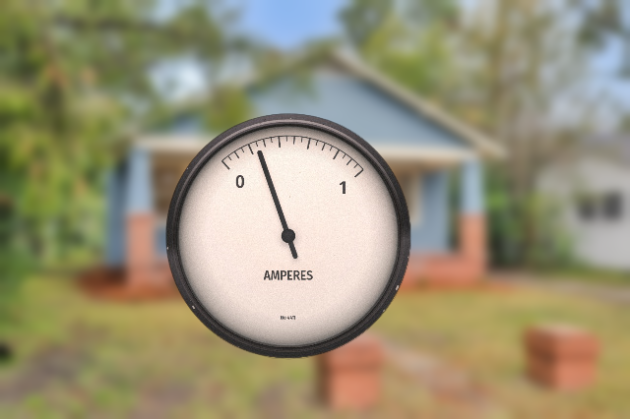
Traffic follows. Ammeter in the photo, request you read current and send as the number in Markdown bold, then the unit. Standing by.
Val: **0.25** A
